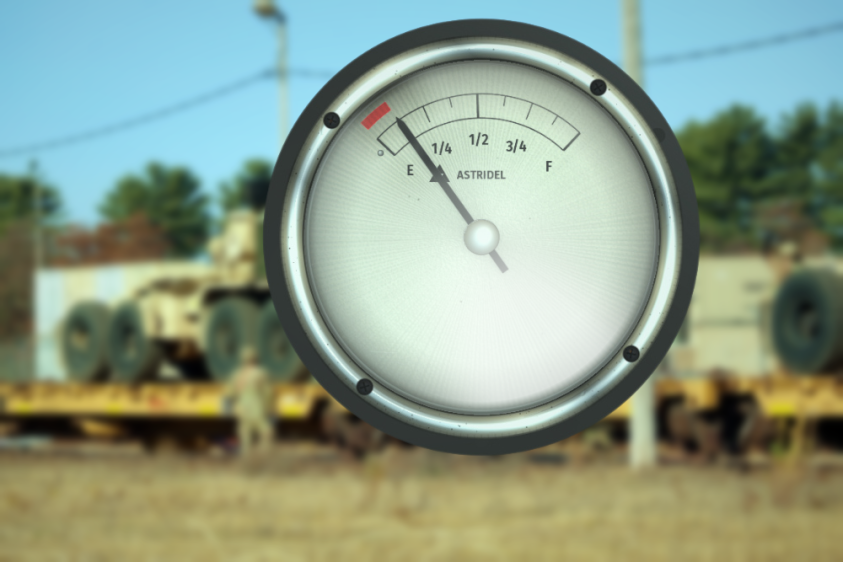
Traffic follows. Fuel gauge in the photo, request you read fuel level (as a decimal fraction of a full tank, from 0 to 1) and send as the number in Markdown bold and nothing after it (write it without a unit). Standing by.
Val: **0.125**
